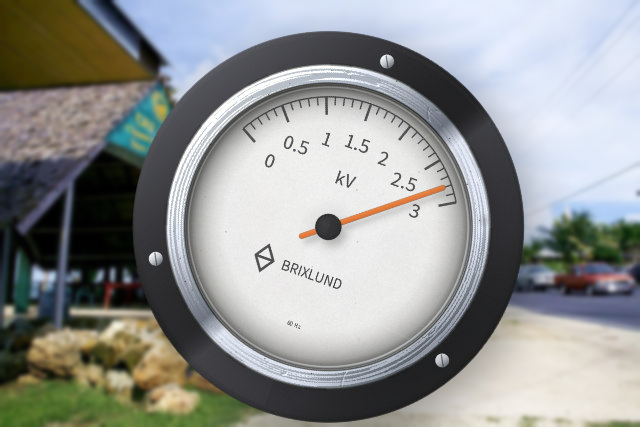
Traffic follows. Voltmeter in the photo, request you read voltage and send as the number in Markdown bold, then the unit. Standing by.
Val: **2.8** kV
